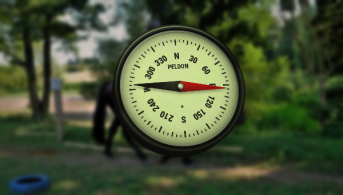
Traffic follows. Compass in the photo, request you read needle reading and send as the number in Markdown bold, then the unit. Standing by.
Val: **95** °
